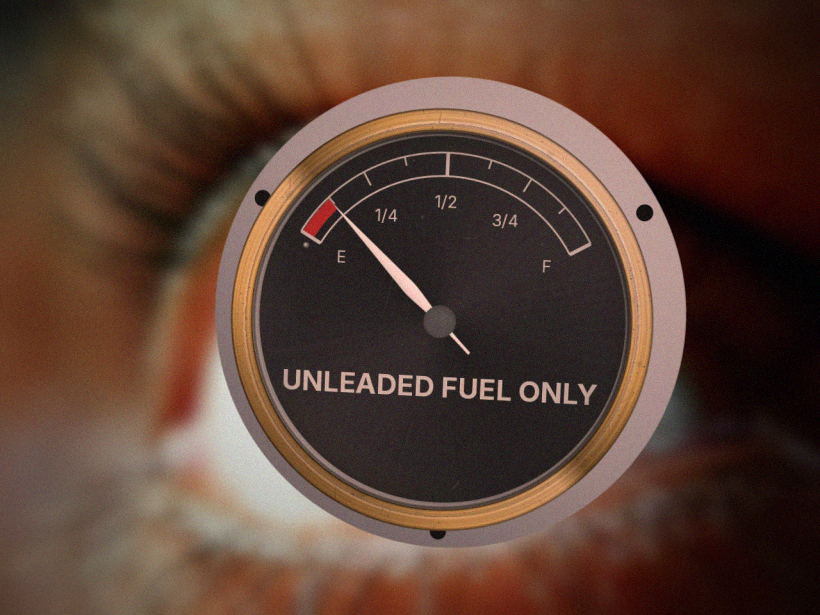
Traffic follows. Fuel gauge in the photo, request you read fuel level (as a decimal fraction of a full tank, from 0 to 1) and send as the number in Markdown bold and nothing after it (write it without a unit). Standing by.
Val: **0.125**
